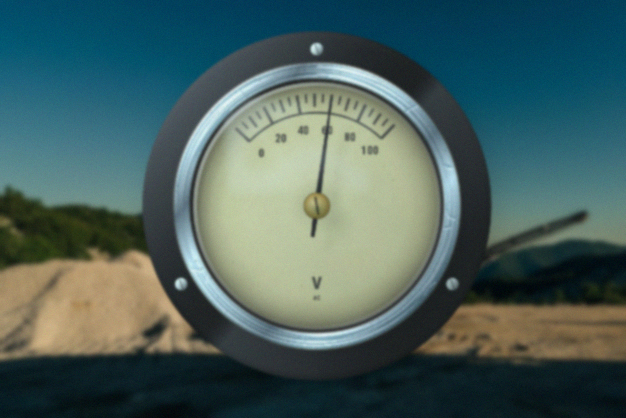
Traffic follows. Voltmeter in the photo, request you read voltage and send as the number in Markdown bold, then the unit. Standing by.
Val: **60** V
